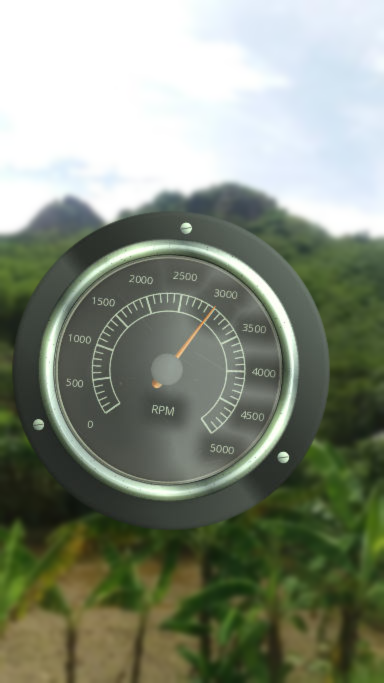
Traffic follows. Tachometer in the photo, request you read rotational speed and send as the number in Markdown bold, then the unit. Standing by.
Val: **3000** rpm
